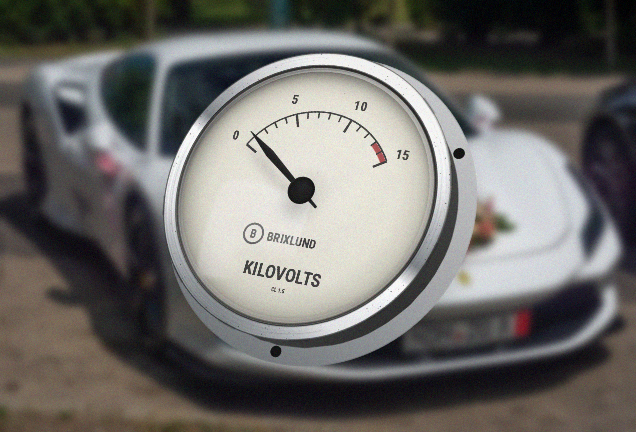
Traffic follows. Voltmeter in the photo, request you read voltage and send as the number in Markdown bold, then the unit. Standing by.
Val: **1** kV
